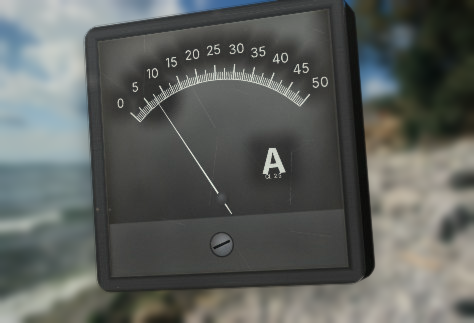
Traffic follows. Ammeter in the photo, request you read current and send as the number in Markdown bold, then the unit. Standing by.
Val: **7.5** A
